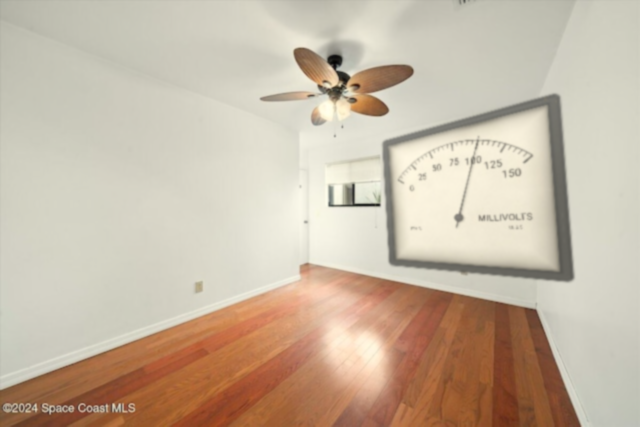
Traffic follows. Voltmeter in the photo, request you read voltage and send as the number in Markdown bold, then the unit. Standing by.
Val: **100** mV
